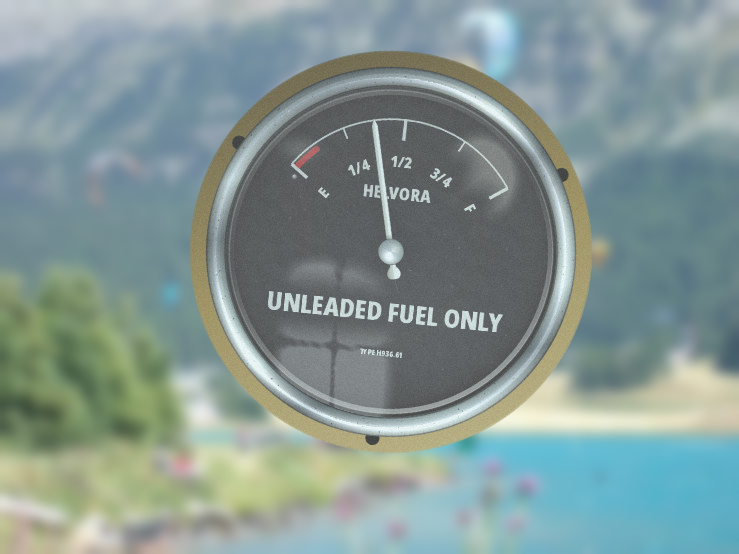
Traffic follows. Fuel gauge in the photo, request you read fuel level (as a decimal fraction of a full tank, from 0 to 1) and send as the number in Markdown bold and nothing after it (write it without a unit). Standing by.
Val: **0.375**
